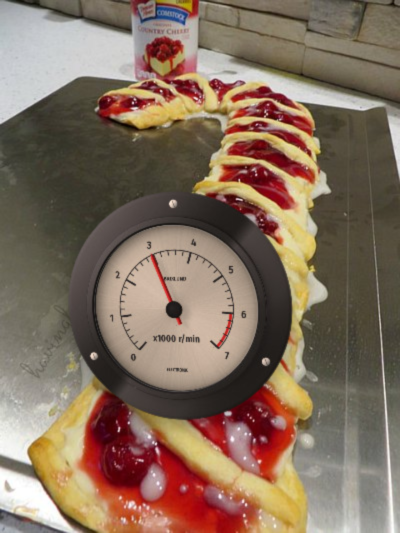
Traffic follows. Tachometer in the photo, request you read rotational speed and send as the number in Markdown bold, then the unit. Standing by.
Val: **3000** rpm
